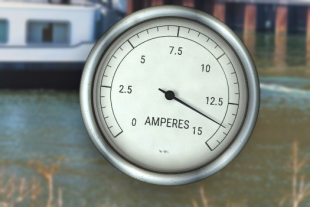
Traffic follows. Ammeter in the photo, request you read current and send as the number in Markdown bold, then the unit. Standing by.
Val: **13.75** A
